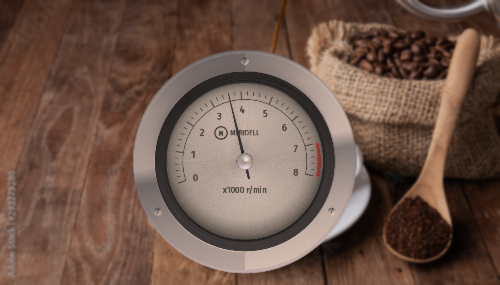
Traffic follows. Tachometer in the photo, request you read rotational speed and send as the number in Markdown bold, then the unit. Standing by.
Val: **3600** rpm
